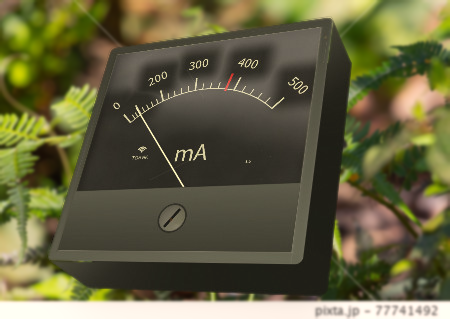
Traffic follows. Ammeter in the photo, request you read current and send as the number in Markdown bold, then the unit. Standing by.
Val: **100** mA
